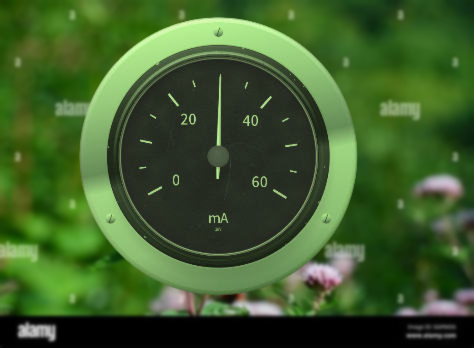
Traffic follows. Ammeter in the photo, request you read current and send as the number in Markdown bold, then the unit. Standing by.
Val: **30** mA
